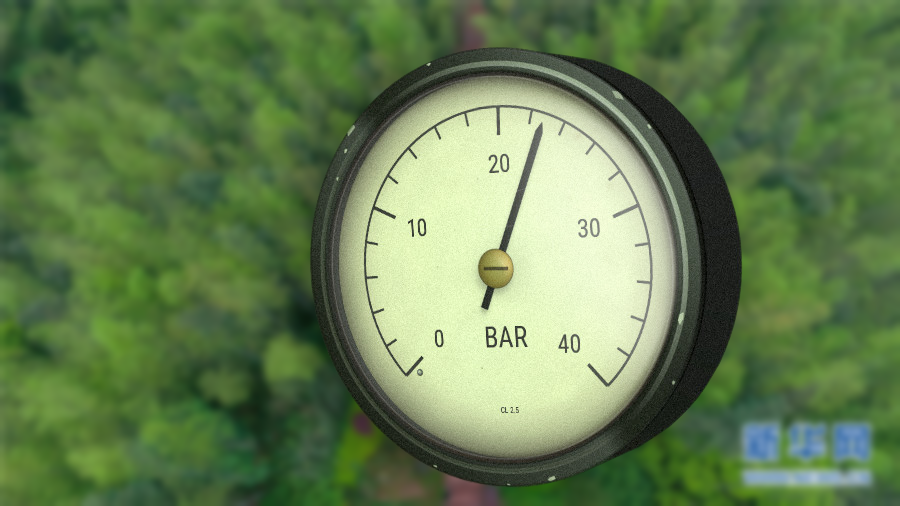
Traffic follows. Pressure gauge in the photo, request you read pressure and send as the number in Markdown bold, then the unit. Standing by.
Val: **23** bar
